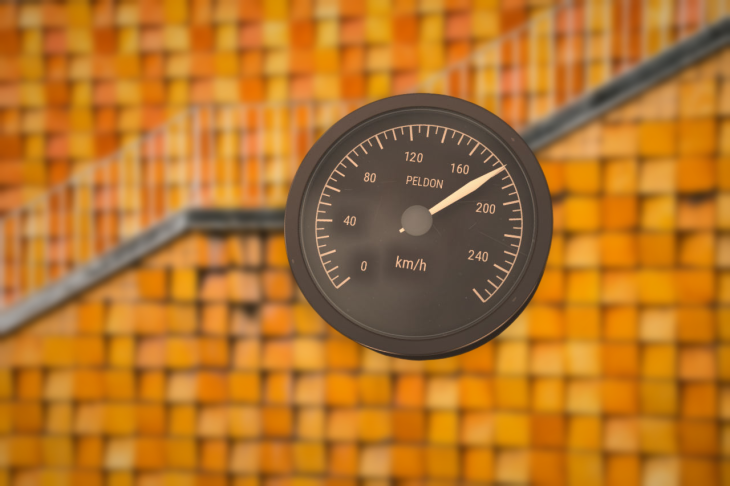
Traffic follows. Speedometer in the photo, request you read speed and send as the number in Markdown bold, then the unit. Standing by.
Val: **180** km/h
